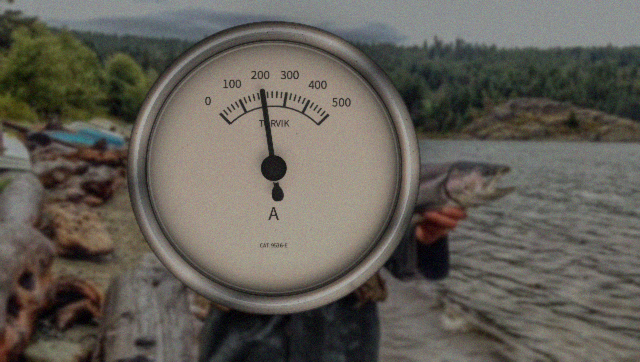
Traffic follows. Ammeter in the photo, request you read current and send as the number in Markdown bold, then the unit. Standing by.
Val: **200** A
